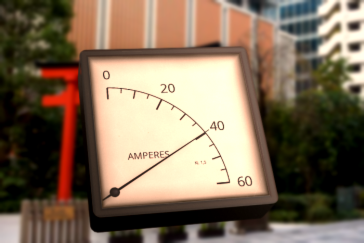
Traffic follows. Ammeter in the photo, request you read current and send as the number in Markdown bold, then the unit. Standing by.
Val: **40** A
